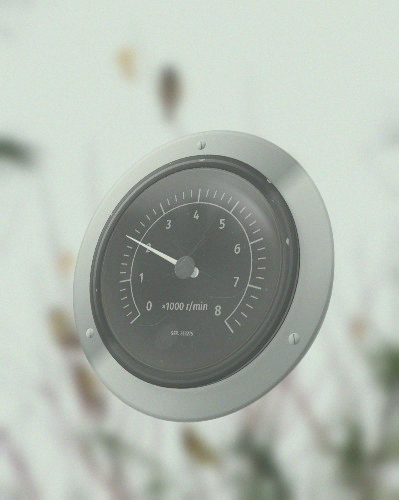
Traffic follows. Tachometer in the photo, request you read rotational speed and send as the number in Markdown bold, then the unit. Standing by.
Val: **2000** rpm
